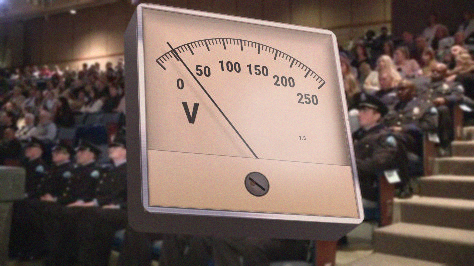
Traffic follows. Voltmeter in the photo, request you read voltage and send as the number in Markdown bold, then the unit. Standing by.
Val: **25** V
